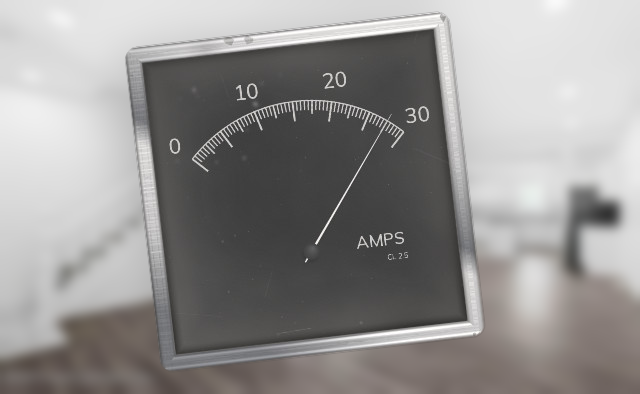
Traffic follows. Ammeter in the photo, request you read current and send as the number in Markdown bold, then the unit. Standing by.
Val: **27.5** A
